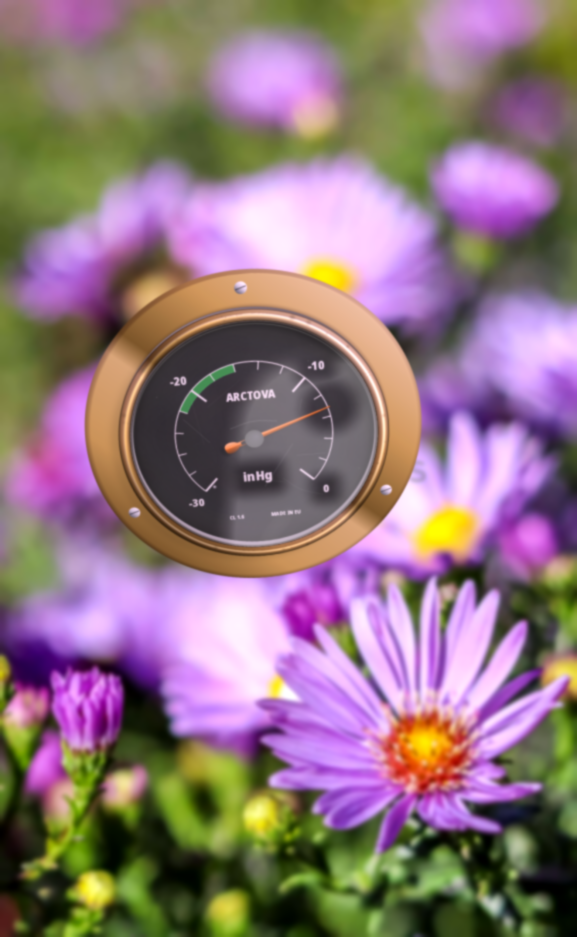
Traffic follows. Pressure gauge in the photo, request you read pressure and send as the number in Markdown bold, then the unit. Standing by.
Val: **-7** inHg
